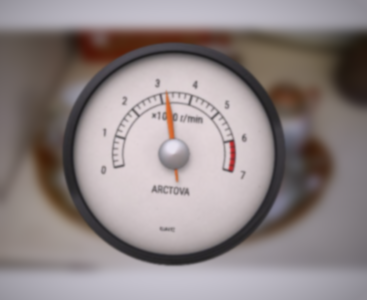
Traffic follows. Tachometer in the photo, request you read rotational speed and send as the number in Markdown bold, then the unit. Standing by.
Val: **3200** rpm
